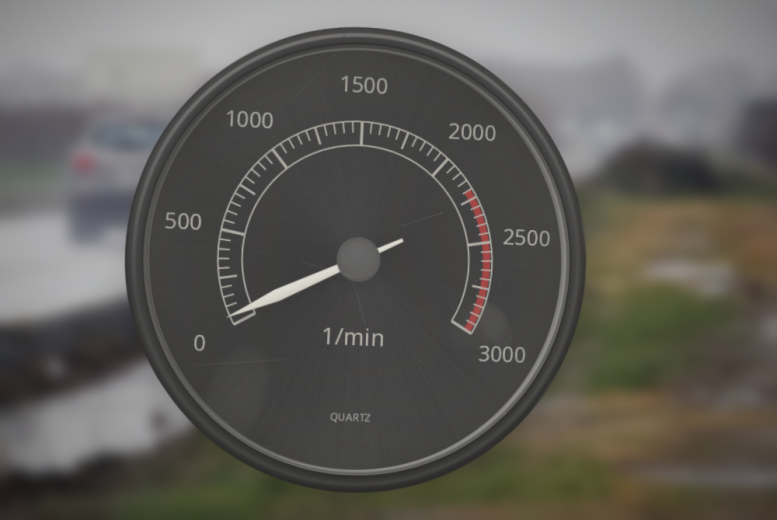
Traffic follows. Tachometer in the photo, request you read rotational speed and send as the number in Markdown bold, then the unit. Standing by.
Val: **50** rpm
